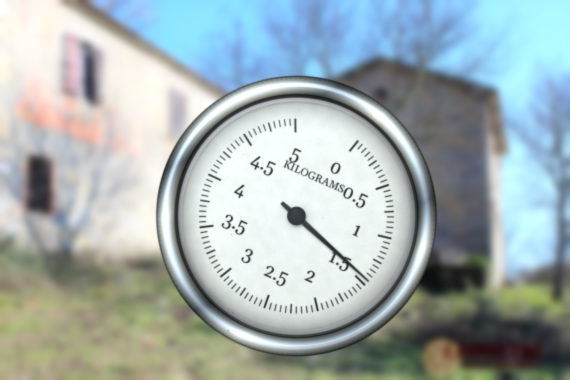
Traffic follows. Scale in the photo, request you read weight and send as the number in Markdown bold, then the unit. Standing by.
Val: **1.45** kg
